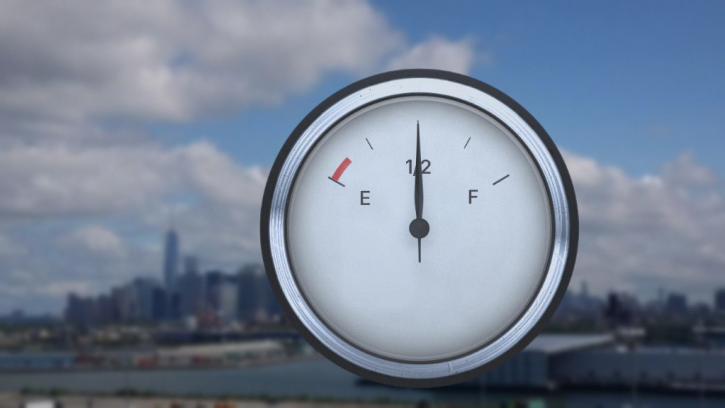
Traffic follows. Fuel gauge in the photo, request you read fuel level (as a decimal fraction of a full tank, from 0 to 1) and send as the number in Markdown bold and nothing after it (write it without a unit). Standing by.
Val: **0.5**
